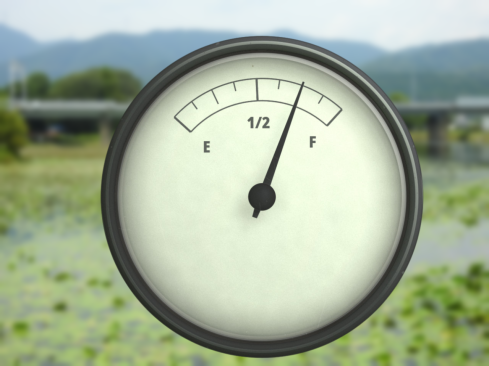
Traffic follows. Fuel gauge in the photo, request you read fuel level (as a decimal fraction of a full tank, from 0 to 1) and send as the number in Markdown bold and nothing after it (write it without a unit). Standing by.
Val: **0.75**
